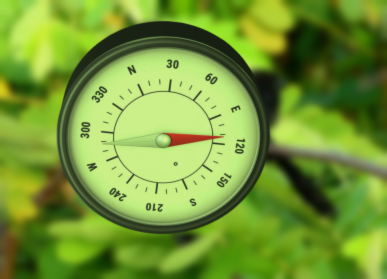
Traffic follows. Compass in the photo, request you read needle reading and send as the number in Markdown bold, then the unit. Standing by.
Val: **110** °
